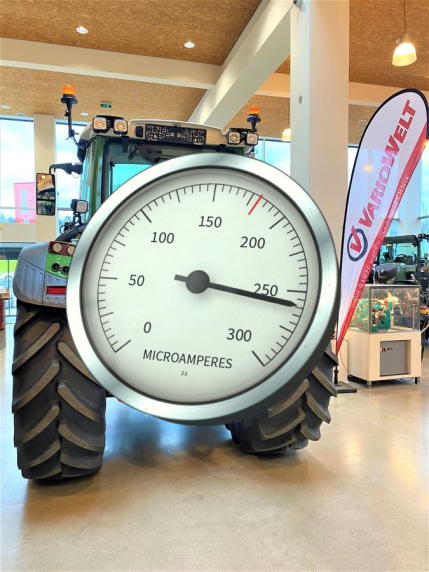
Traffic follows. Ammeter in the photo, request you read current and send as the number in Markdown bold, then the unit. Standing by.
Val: **260** µA
